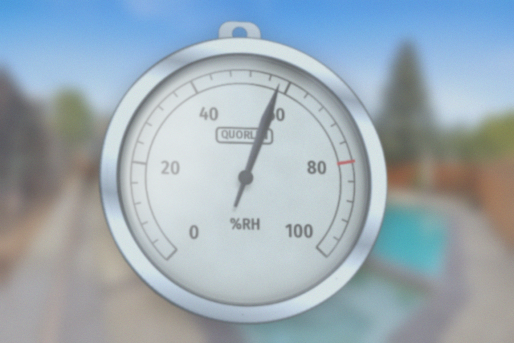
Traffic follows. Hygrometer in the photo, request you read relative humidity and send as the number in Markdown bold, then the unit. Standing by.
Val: **58** %
